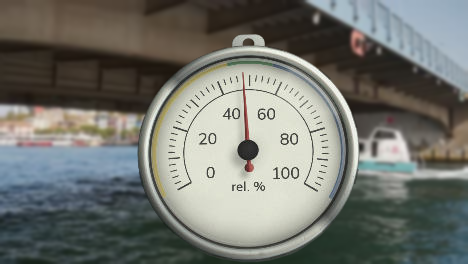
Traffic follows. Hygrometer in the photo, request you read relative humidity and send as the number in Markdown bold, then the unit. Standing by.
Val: **48** %
